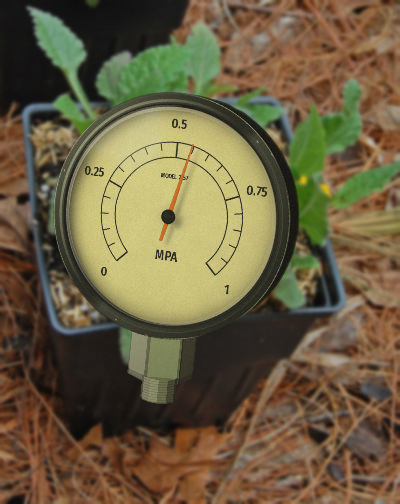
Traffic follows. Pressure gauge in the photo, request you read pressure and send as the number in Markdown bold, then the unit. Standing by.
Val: **0.55** MPa
